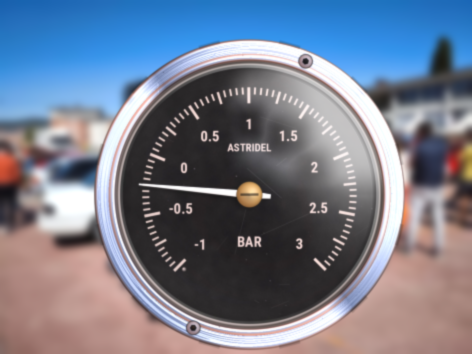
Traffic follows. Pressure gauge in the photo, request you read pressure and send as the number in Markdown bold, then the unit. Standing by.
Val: **-0.25** bar
